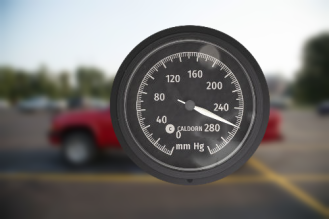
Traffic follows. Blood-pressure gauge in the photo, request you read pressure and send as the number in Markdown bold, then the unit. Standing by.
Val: **260** mmHg
